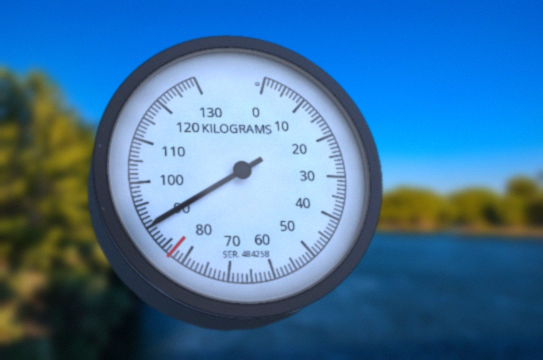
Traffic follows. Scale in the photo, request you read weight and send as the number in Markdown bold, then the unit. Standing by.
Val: **90** kg
